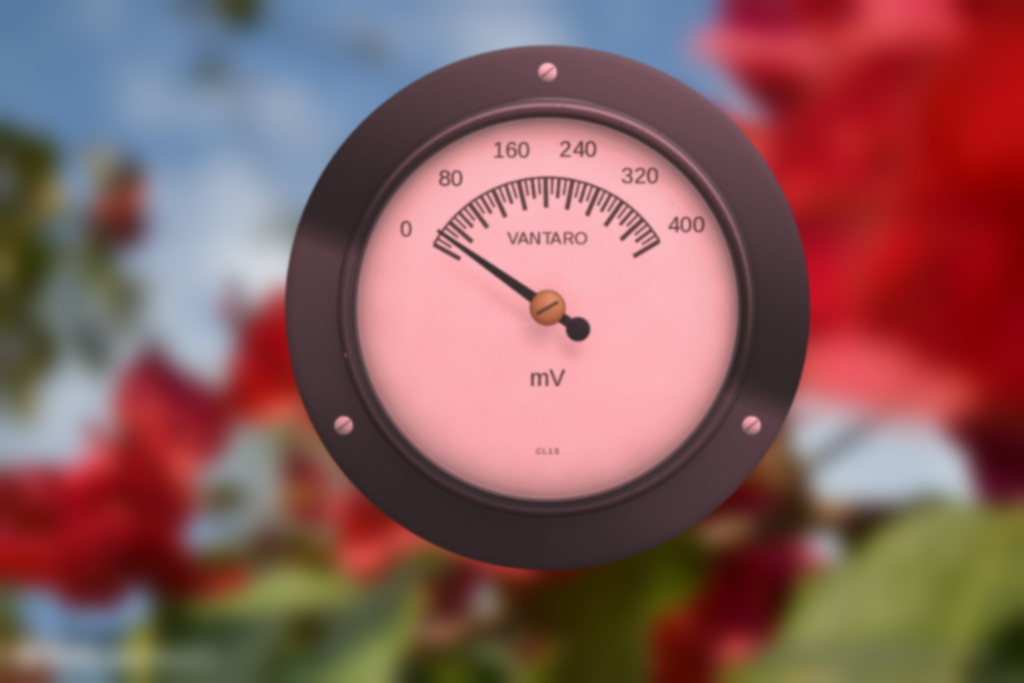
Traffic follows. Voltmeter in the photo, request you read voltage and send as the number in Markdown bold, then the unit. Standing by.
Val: **20** mV
